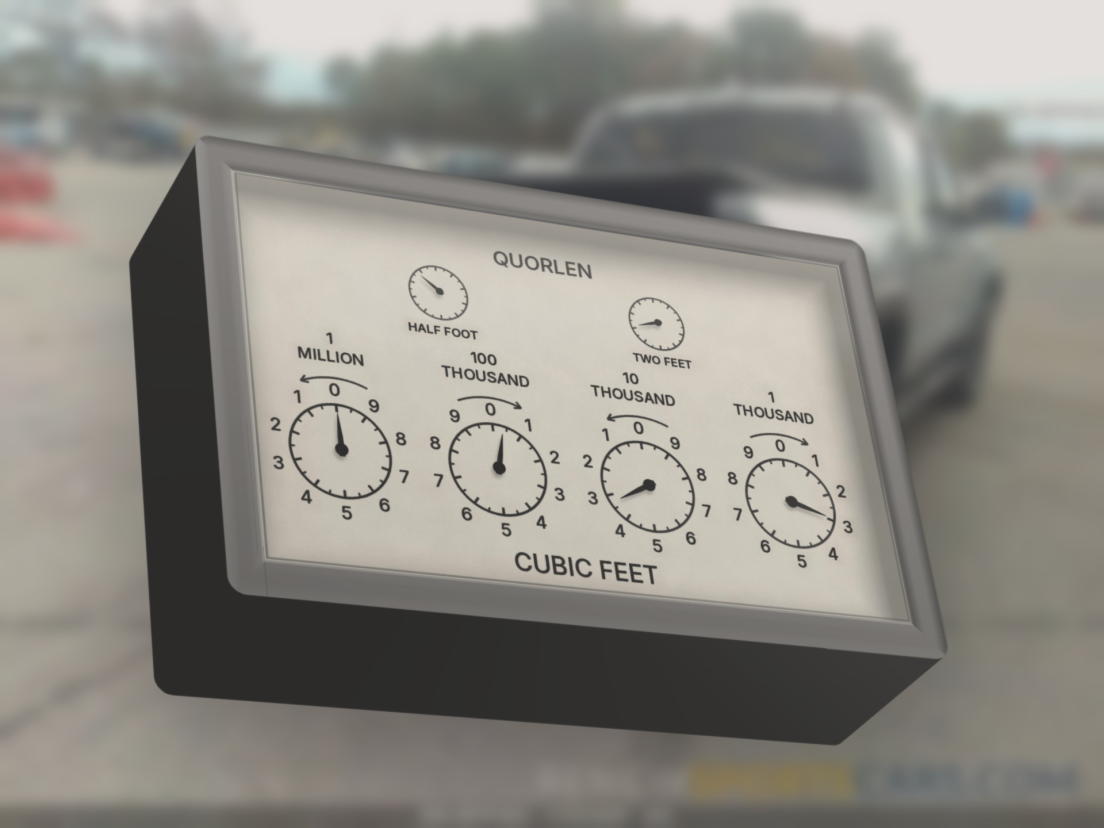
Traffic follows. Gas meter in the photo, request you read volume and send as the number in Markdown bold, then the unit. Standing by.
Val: **3300** ft³
